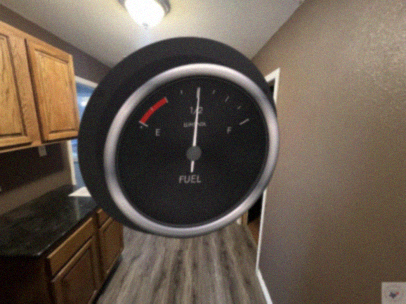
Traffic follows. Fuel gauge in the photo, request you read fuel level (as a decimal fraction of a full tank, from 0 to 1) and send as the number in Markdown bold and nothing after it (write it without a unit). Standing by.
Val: **0.5**
